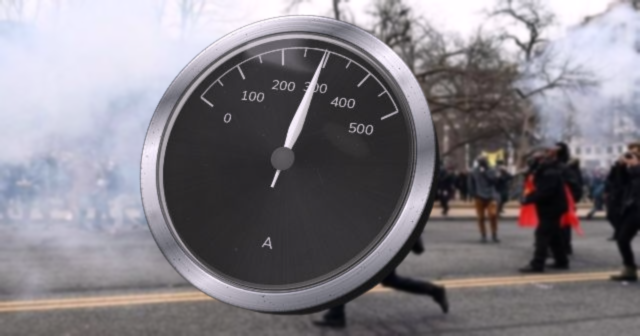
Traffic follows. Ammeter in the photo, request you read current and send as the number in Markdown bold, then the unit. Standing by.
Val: **300** A
